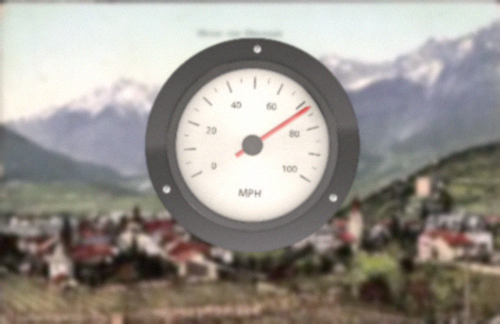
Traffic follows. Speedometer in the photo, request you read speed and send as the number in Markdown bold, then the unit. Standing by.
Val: **72.5** mph
